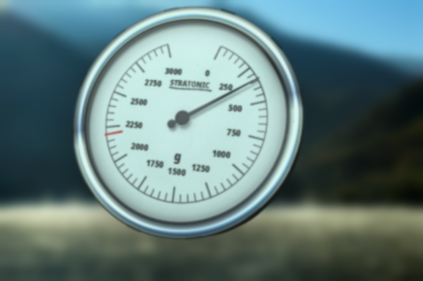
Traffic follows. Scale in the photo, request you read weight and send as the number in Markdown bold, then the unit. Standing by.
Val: **350** g
